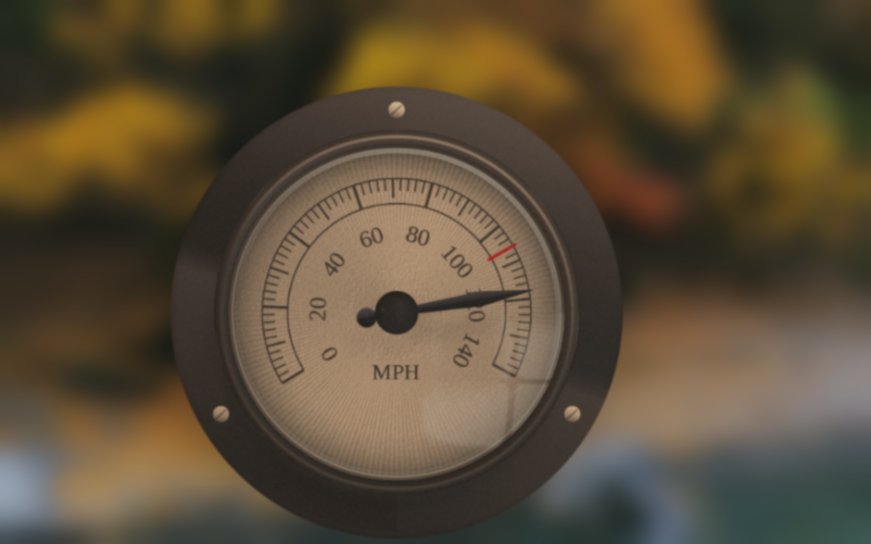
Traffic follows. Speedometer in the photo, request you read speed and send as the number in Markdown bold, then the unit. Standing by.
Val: **118** mph
